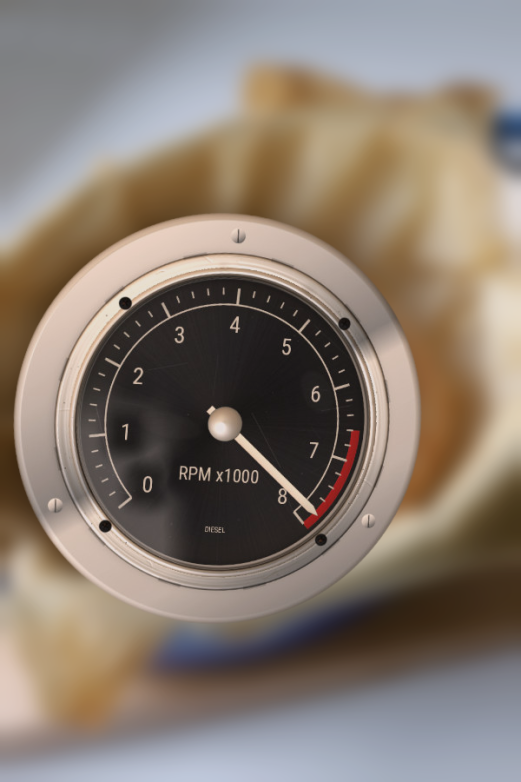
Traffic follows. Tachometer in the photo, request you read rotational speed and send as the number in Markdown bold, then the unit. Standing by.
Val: **7800** rpm
